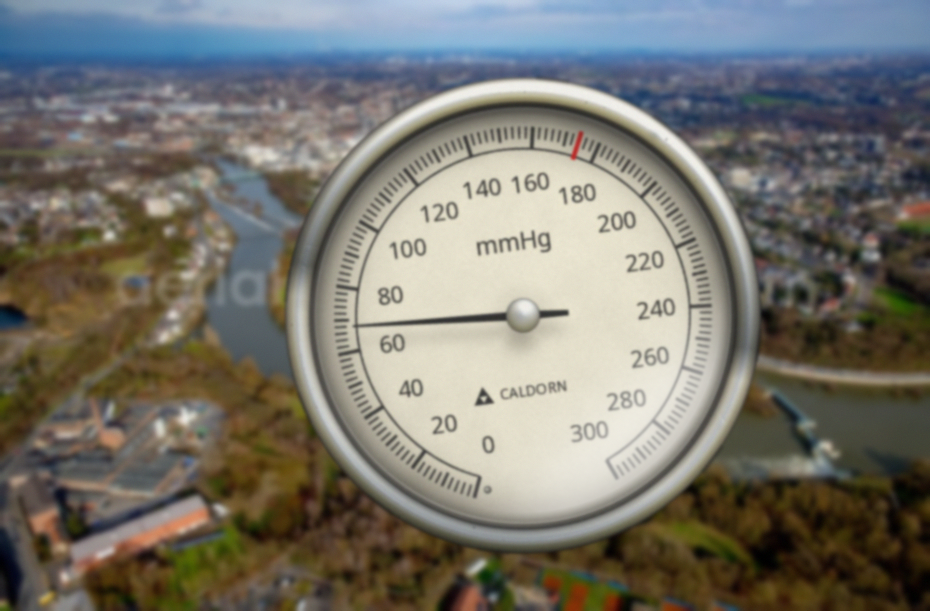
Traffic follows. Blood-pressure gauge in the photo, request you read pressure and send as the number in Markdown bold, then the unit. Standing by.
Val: **68** mmHg
